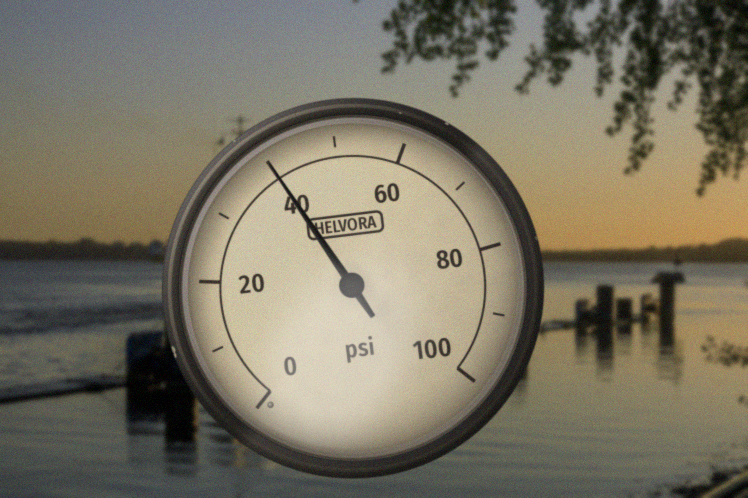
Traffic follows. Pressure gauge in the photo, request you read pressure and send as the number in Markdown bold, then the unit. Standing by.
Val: **40** psi
